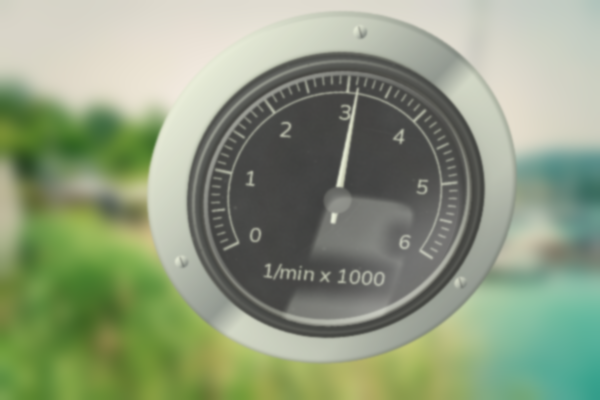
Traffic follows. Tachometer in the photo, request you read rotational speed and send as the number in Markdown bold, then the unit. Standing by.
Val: **3100** rpm
